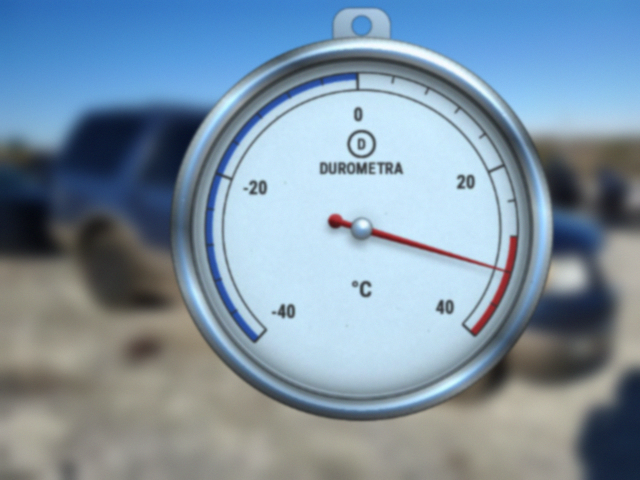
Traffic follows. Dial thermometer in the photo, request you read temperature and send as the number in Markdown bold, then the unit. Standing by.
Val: **32** °C
